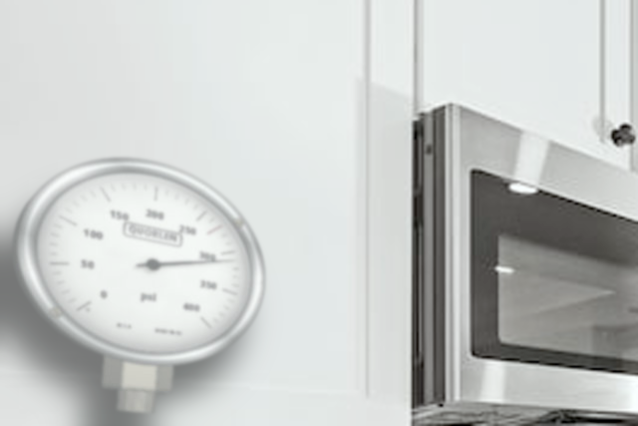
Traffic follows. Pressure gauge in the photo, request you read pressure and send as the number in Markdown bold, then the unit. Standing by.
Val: **310** psi
